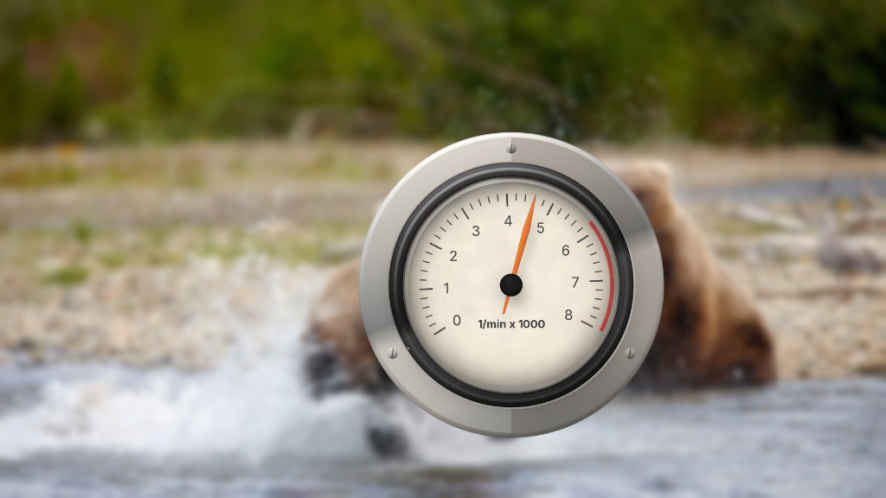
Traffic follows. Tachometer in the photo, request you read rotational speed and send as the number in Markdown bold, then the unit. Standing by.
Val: **4600** rpm
